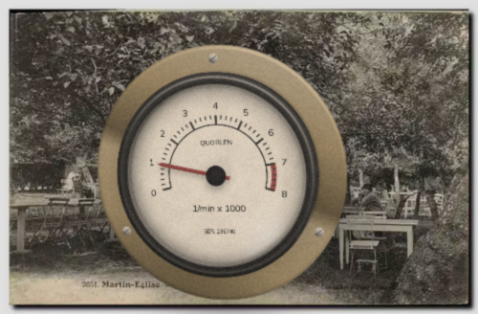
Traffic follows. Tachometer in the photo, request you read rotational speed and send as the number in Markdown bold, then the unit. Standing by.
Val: **1000** rpm
